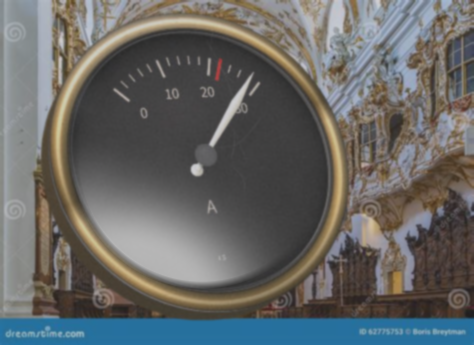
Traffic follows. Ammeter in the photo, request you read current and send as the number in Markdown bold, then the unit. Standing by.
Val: **28** A
